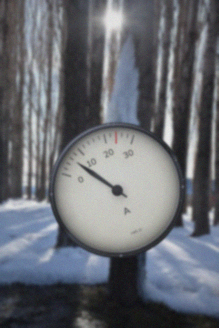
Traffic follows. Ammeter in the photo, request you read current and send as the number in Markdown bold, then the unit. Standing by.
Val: **6** A
